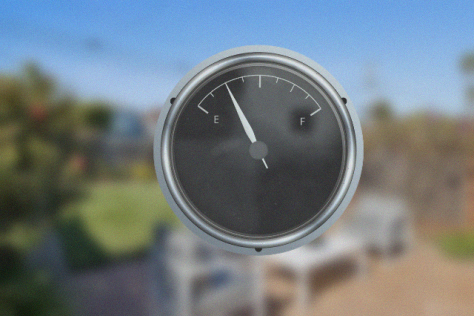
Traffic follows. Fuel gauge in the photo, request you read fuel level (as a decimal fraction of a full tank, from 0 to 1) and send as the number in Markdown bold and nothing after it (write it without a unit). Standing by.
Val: **0.25**
